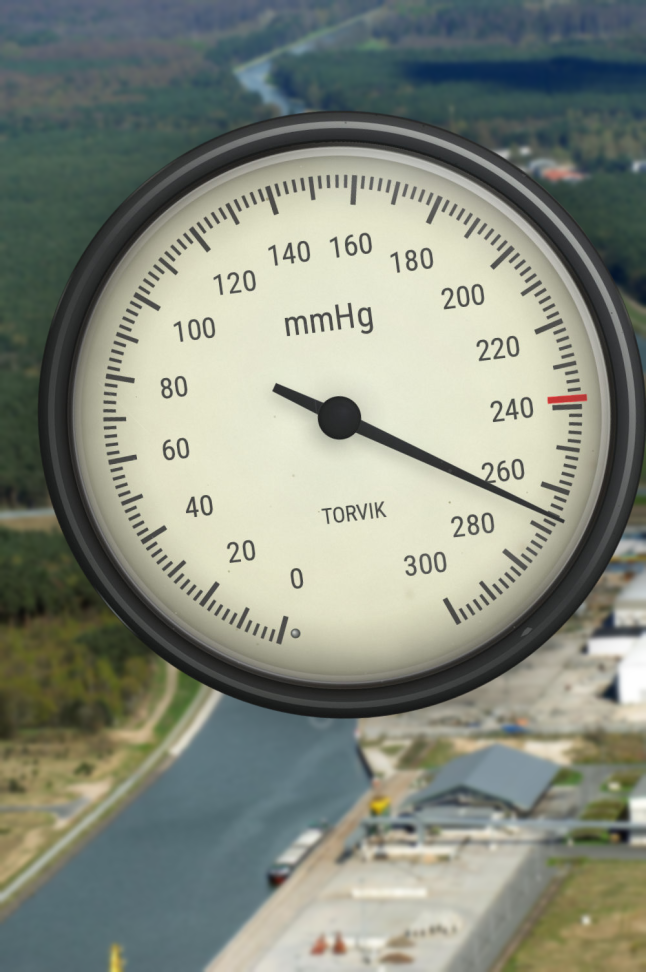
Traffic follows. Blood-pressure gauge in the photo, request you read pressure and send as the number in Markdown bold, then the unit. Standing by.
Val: **266** mmHg
